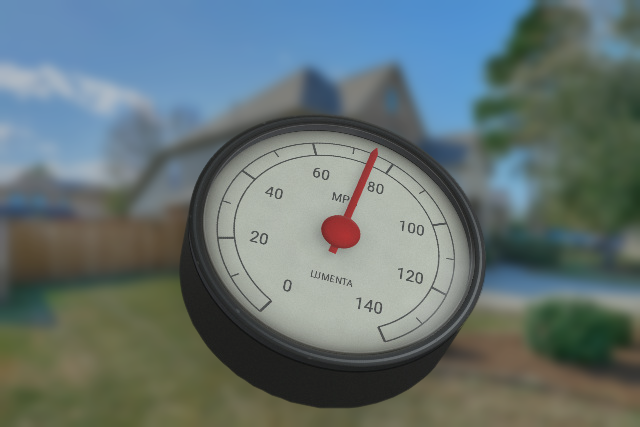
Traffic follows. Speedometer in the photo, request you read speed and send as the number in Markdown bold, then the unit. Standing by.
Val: **75** mph
